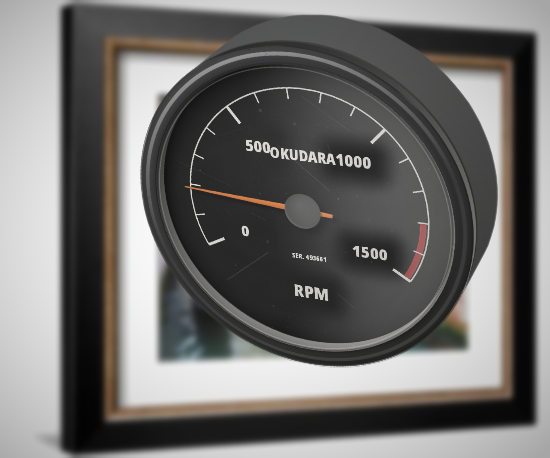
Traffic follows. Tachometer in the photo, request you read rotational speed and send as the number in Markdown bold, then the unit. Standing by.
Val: **200** rpm
